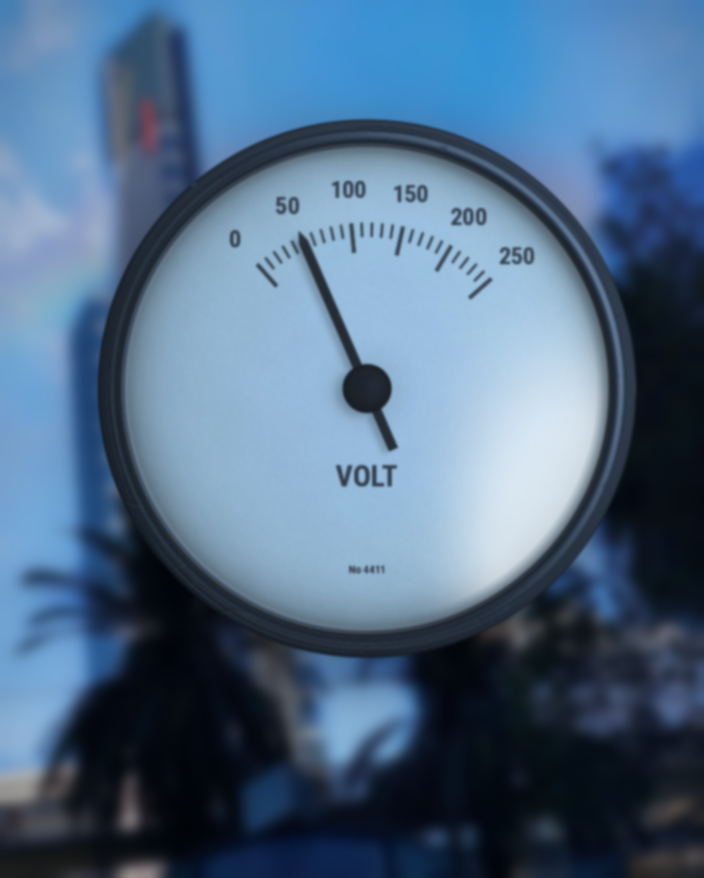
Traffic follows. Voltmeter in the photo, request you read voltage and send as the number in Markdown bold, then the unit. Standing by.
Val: **50** V
